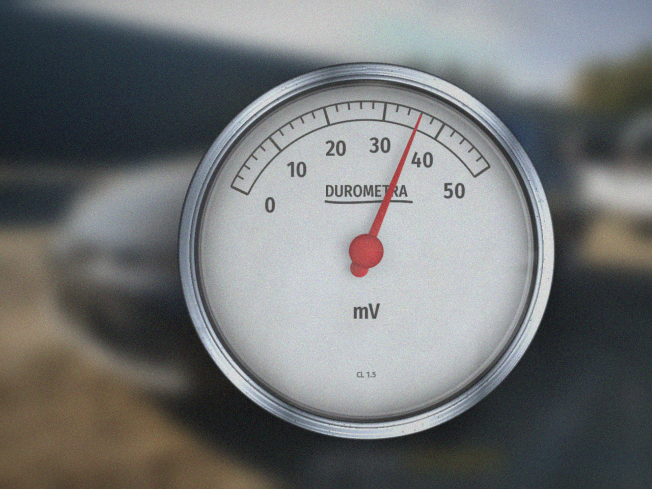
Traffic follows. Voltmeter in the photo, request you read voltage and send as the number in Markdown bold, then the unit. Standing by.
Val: **36** mV
